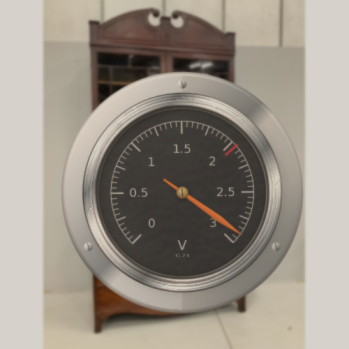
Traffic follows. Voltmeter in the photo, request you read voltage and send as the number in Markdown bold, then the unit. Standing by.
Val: **2.9** V
